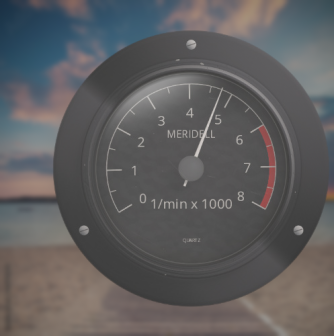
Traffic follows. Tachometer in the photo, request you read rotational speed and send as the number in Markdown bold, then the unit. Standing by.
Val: **4750** rpm
